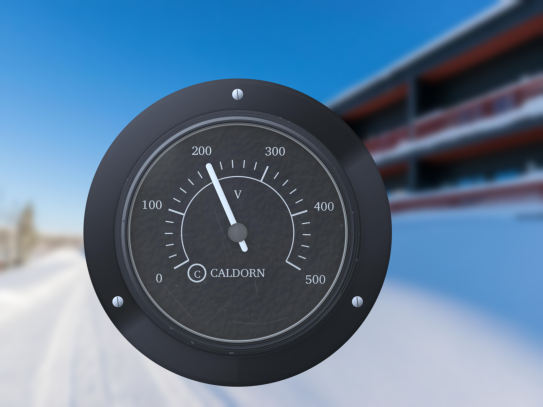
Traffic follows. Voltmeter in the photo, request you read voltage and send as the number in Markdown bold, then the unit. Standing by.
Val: **200** V
